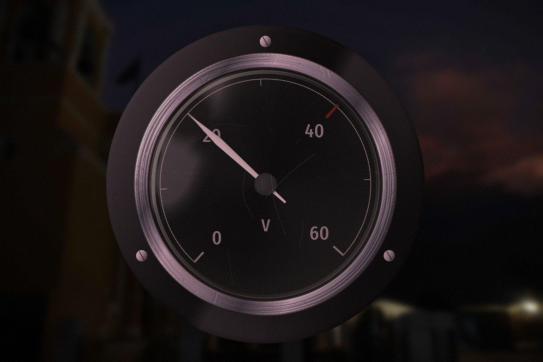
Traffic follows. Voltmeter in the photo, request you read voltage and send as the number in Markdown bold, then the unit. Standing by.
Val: **20** V
